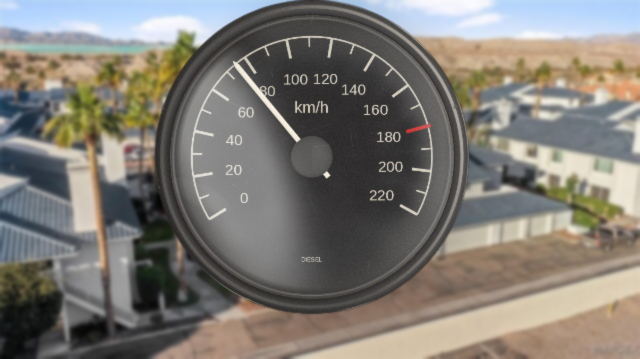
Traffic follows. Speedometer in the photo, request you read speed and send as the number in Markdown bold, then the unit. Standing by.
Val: **75** km/h
